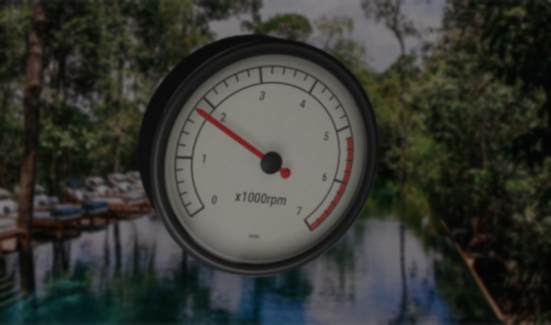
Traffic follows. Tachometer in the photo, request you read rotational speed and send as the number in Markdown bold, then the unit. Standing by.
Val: **1800** rpm
